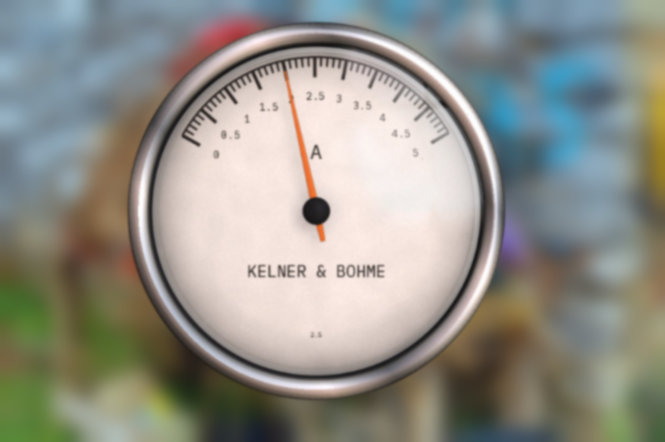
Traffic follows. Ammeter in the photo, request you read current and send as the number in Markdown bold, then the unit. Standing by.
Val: **2** A
